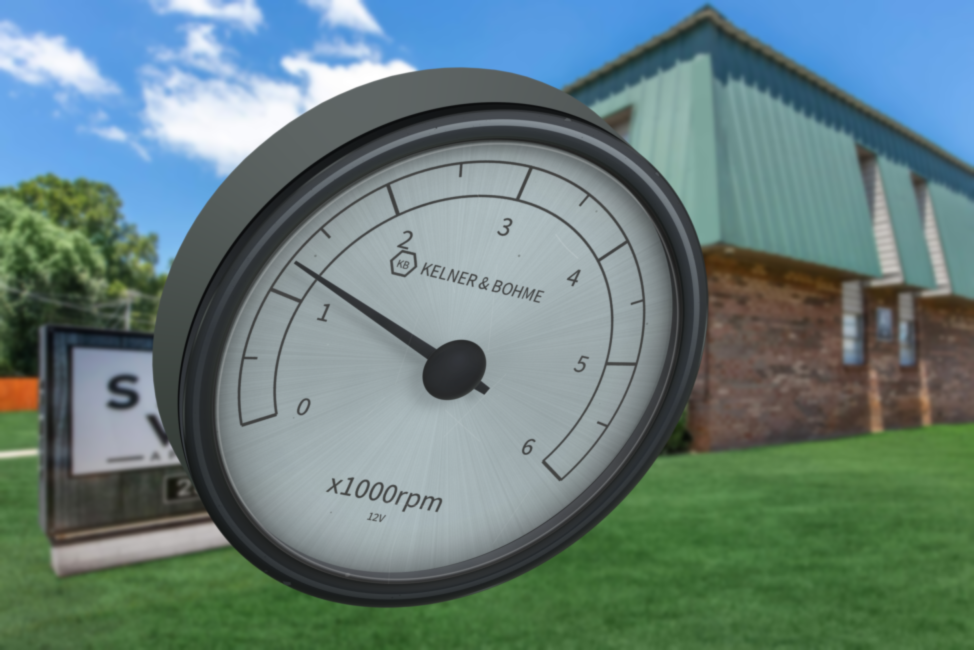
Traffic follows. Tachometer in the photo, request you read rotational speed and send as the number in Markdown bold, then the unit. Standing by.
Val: **1250** rpm
